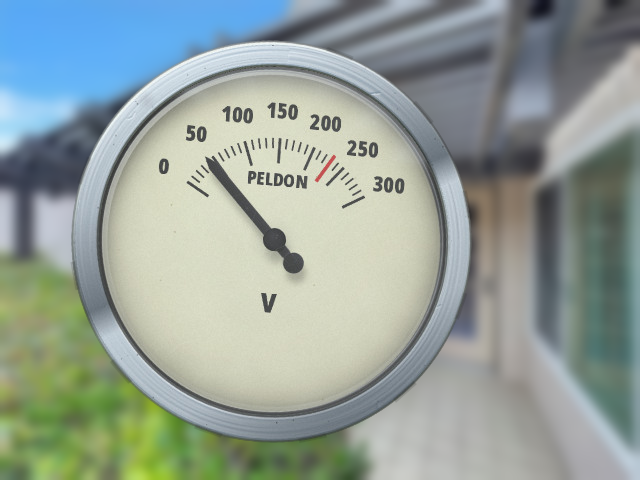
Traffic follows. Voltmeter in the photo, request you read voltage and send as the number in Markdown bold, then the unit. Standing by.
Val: **40** V
